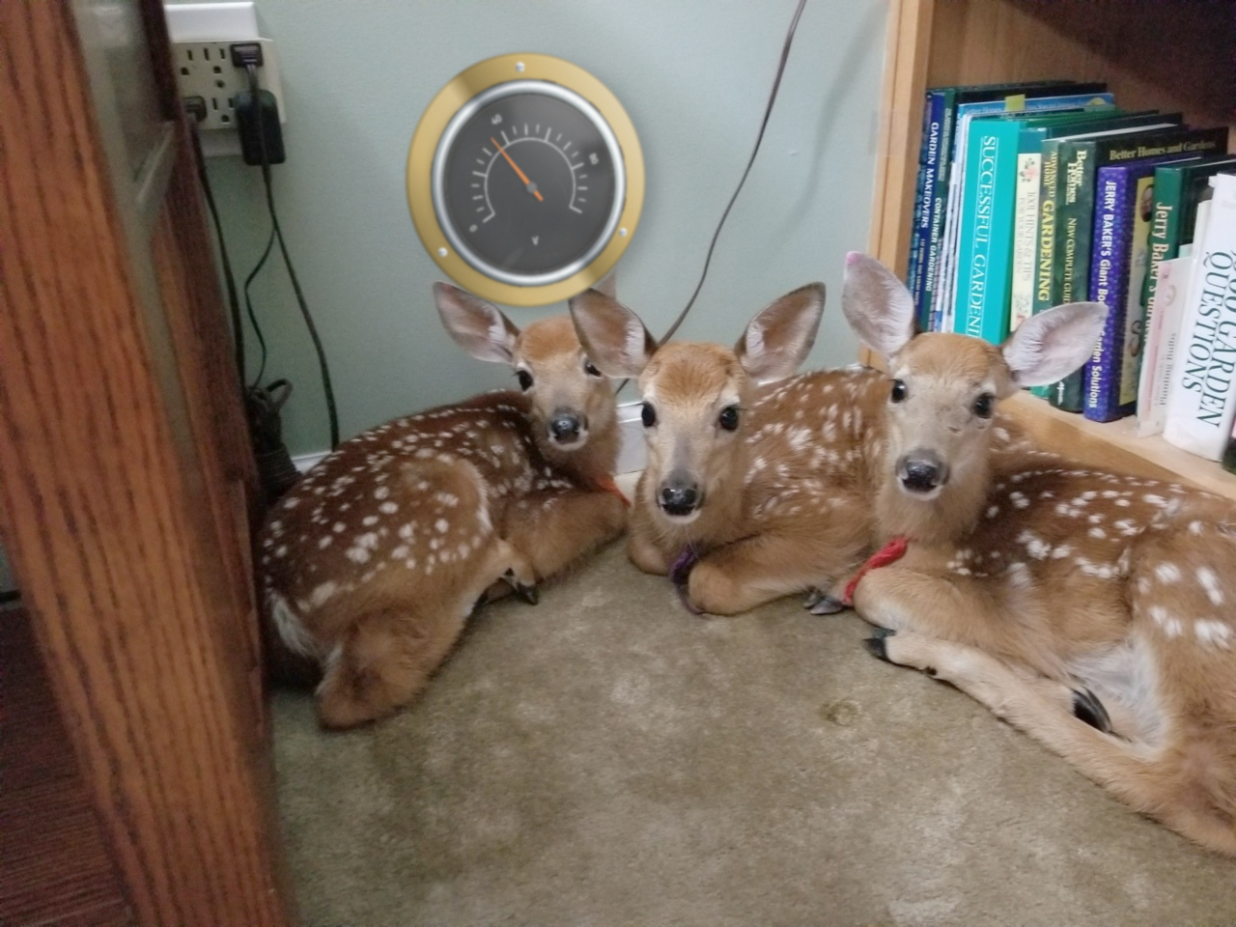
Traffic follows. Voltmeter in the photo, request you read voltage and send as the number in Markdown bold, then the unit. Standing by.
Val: **35** V
